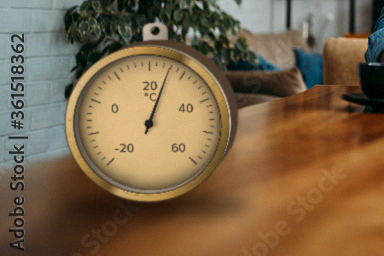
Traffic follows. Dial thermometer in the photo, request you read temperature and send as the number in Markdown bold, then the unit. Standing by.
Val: **26** °C
